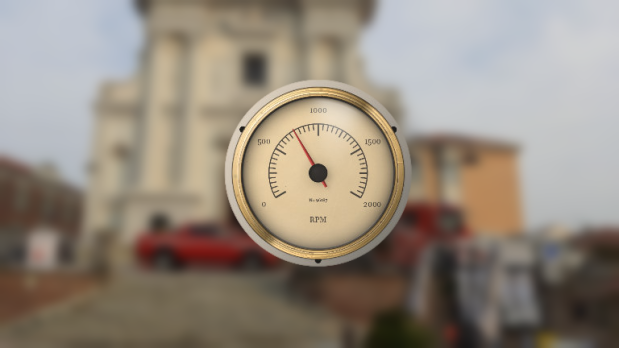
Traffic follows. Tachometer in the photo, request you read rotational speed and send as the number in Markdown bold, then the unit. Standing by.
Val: **750** rpm
